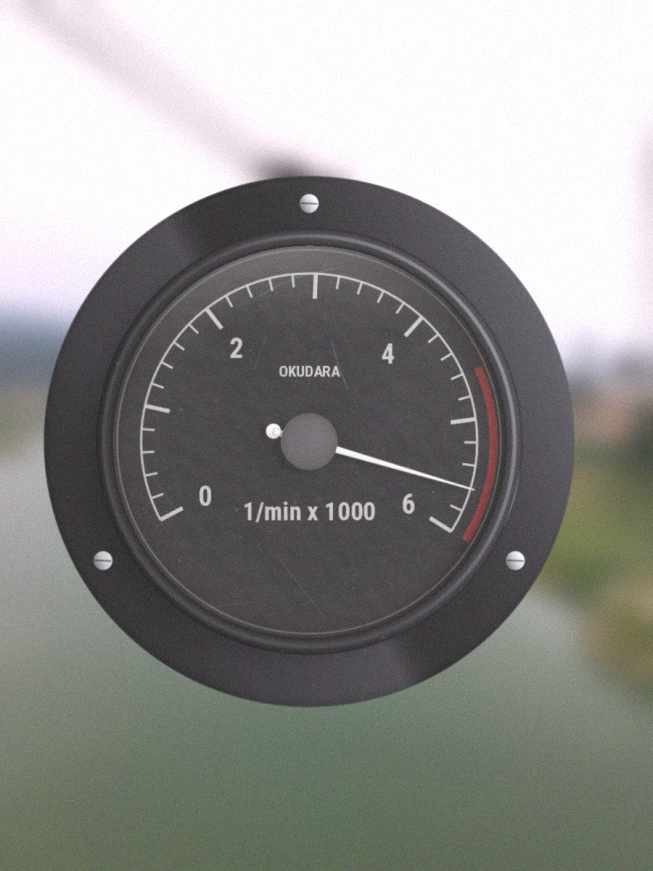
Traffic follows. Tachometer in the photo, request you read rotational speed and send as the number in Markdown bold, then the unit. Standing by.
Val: **5600** rpm
